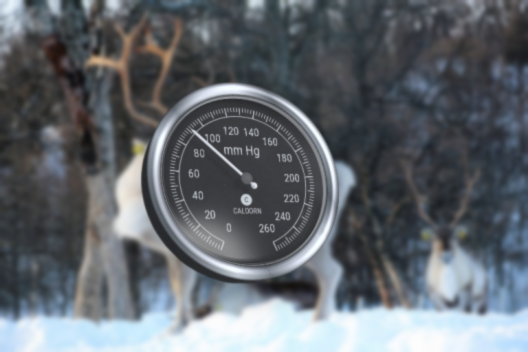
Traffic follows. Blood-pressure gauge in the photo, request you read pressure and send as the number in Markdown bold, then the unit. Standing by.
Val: **90** mmHg
